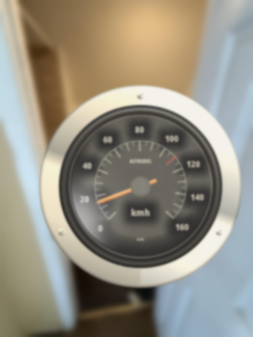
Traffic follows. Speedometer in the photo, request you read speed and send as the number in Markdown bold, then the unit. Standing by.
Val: **15** km/h
